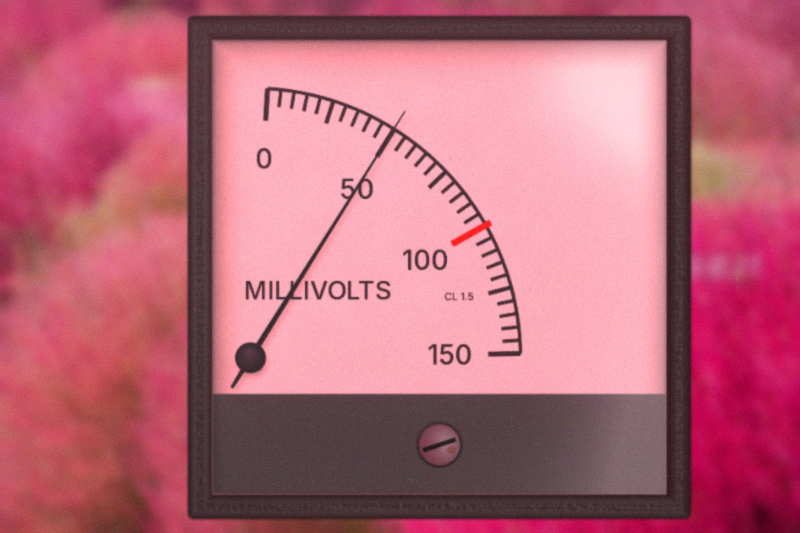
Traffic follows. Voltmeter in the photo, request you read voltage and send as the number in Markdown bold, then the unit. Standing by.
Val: **50** mV
